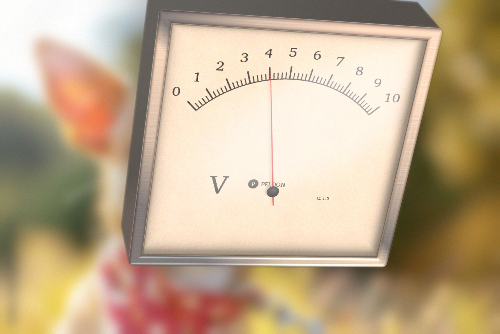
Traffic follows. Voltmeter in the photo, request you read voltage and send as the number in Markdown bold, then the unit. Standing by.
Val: **4** V
